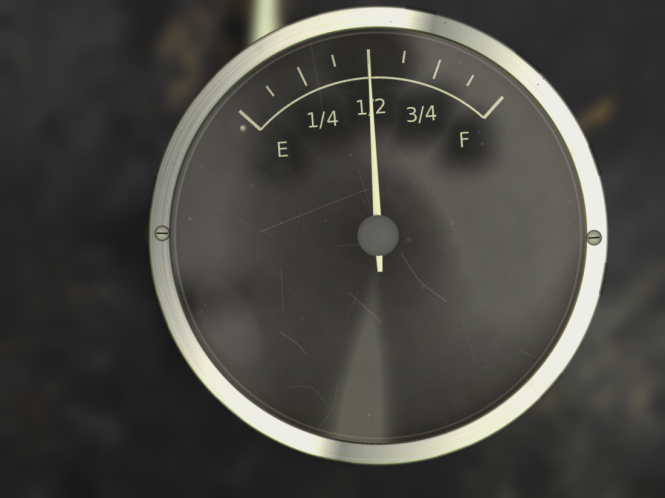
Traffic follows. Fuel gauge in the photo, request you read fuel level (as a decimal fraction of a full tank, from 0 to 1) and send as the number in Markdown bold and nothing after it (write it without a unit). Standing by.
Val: **0.5**
